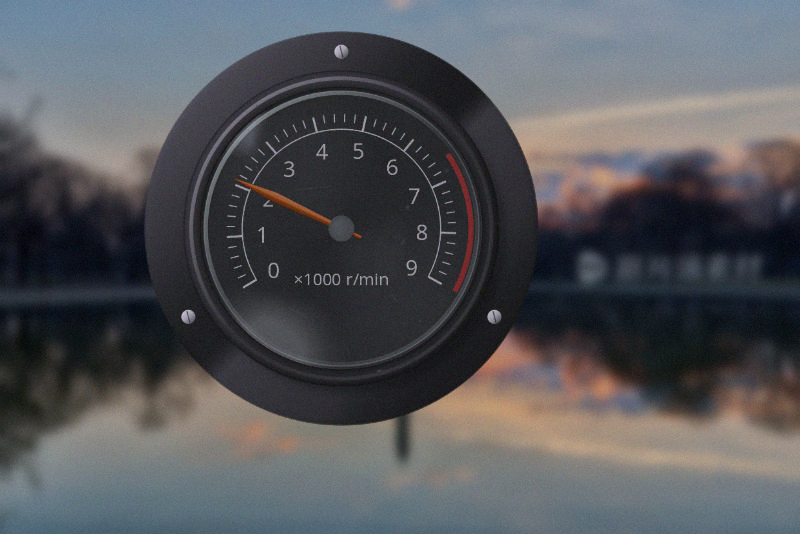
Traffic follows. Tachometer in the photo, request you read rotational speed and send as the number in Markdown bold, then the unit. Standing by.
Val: **2100** rpm
